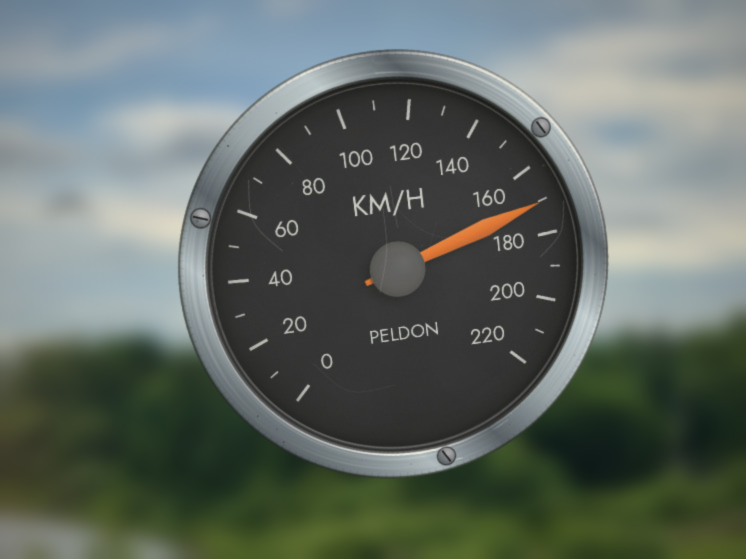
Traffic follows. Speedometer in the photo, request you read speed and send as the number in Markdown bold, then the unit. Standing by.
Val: **170** km/h
